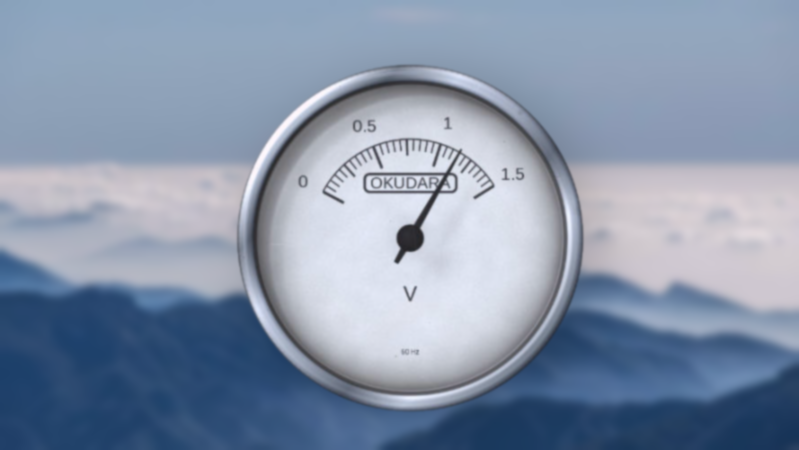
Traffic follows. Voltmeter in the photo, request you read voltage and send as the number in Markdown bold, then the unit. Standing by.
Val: **1.15** V
